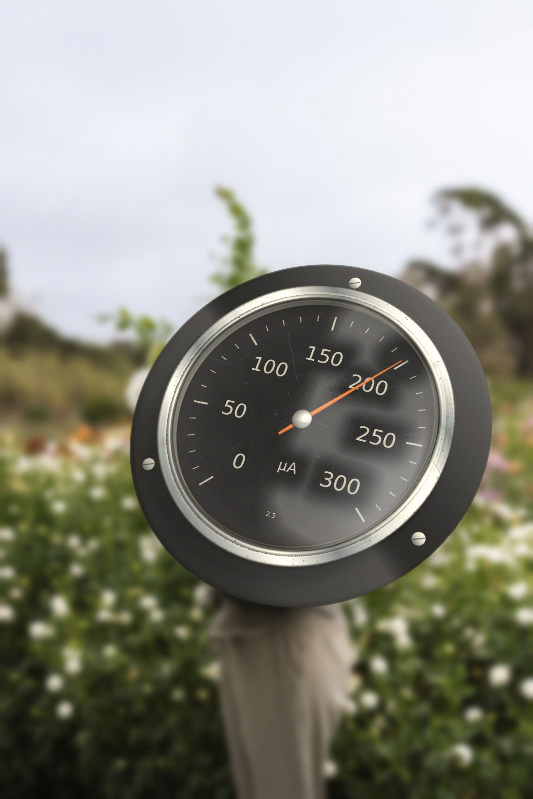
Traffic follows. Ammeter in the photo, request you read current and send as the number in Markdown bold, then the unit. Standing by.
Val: **200** µA
